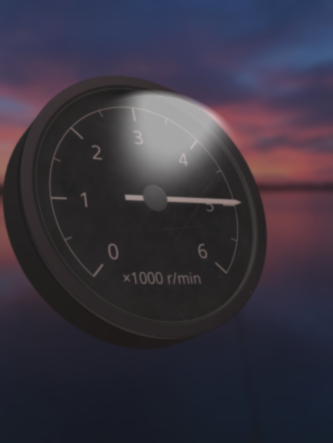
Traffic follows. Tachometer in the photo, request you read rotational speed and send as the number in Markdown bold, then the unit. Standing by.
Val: **5000** rpm
